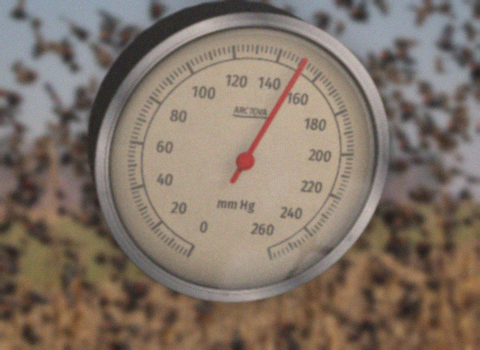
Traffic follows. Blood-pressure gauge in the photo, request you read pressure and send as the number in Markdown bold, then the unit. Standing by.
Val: **150** mmHg
